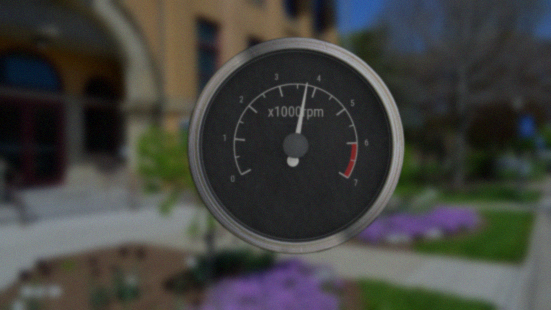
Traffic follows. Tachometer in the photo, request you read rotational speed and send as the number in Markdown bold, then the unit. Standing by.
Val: **3750** rpm
